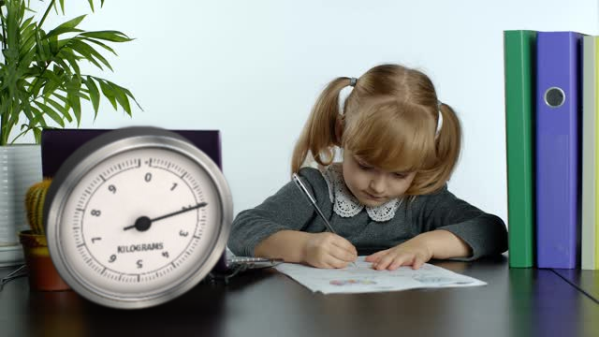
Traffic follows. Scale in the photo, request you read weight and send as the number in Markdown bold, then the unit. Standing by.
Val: **2** kg
